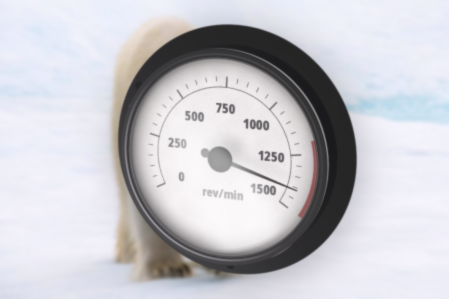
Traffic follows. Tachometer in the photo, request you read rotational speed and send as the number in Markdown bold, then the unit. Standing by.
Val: **1400** rpm
